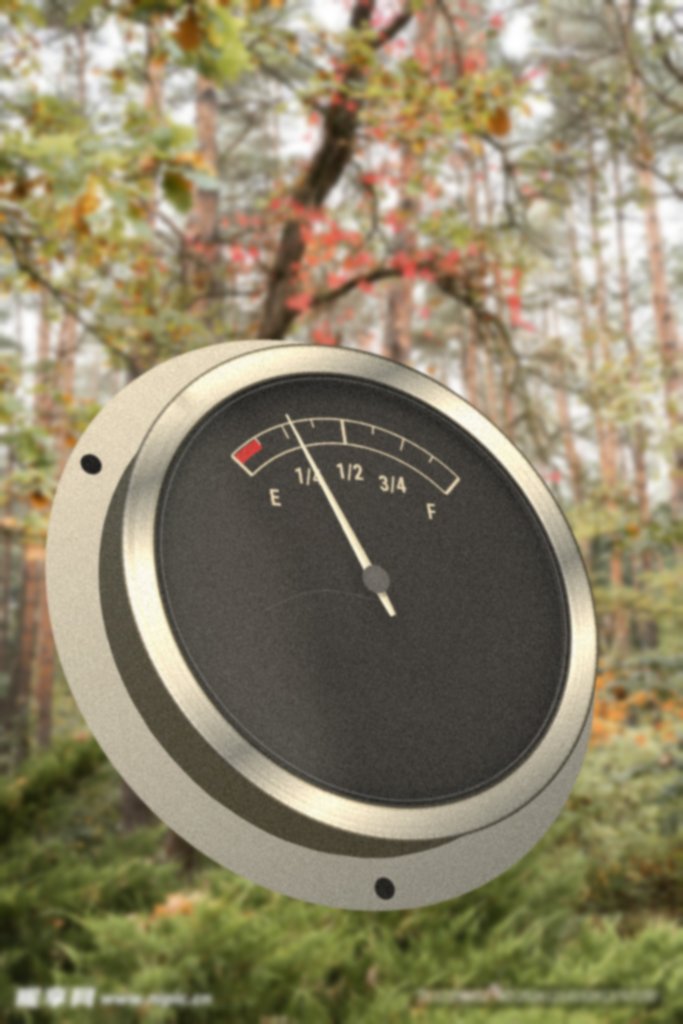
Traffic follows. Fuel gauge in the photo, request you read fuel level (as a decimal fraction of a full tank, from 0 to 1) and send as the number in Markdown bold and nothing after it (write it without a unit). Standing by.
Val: **0.25**
